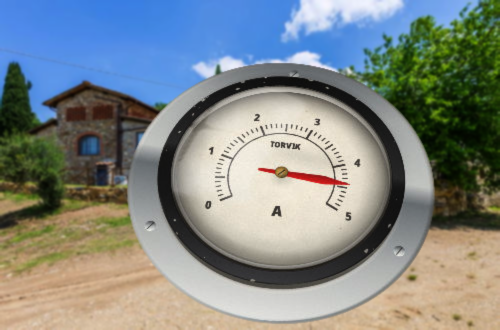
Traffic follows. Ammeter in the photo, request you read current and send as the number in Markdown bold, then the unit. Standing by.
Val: **4.5** A
